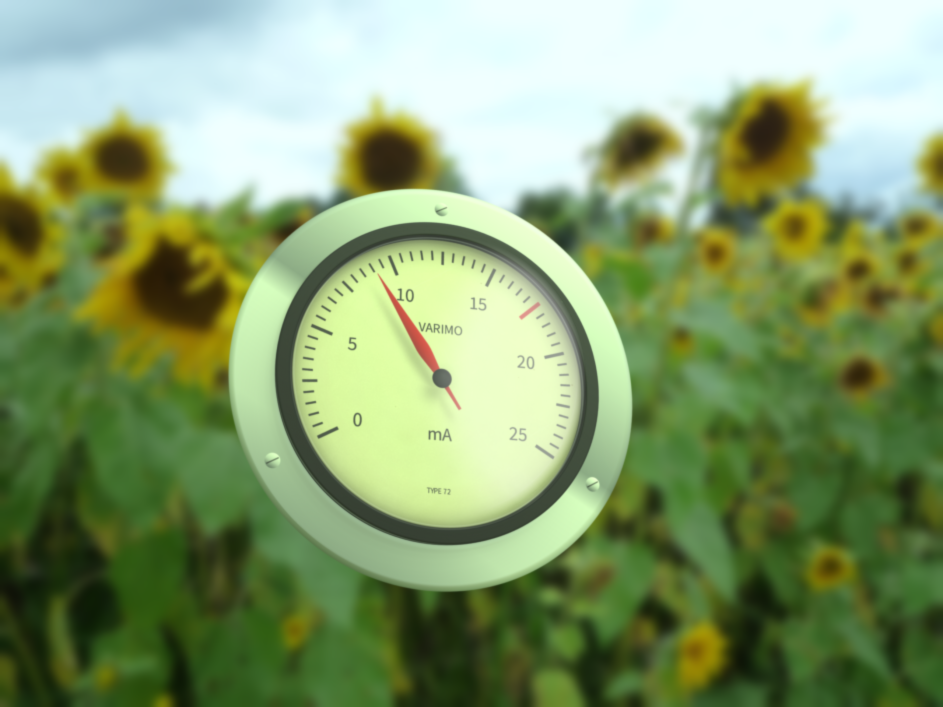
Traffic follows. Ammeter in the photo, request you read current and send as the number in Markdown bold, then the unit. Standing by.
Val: **9** mA
